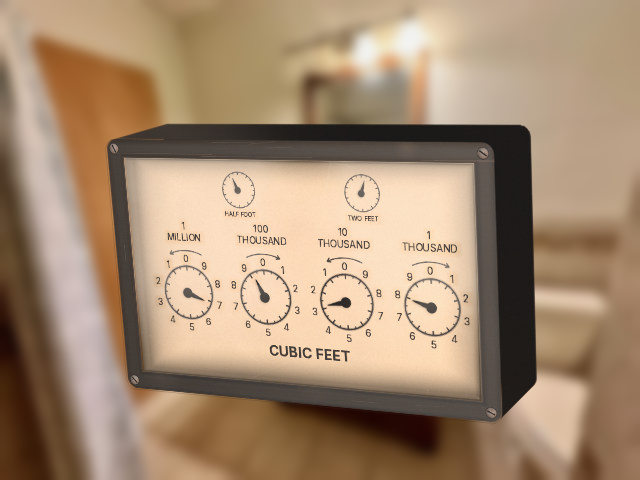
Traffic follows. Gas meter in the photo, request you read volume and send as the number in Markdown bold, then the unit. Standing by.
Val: **692800** ft³
